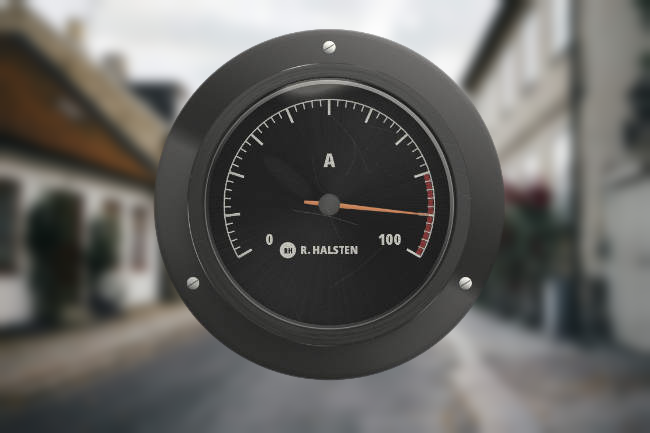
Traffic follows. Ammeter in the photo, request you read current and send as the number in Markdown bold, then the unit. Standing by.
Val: **90** A
